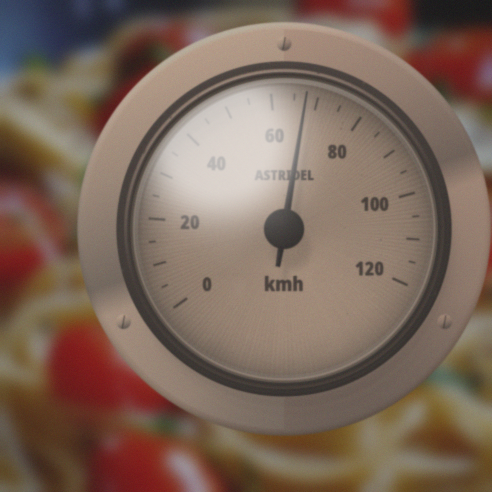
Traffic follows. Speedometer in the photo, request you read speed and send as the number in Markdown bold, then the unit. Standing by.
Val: **67.5** km/h
